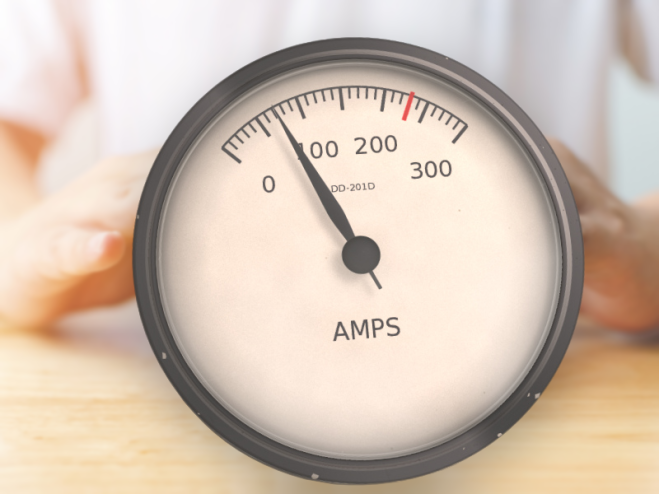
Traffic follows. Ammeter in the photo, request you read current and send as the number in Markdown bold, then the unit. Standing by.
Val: **70** A
